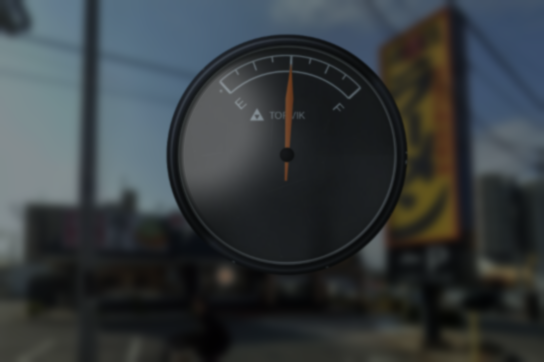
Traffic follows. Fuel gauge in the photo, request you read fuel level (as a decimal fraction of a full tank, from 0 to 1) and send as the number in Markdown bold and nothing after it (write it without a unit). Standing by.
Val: **0.5**
